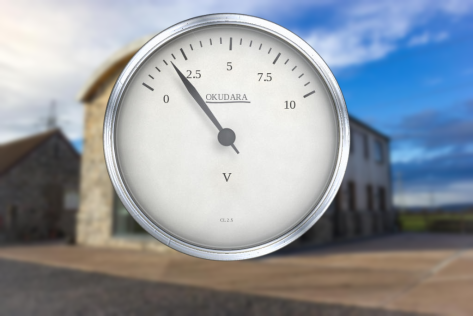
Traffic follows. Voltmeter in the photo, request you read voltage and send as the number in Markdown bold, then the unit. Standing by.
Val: **1.75** V
